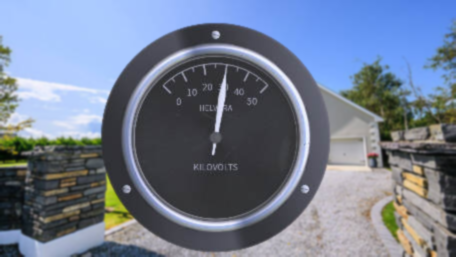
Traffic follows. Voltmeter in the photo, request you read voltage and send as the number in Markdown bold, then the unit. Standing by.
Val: **30** kV
